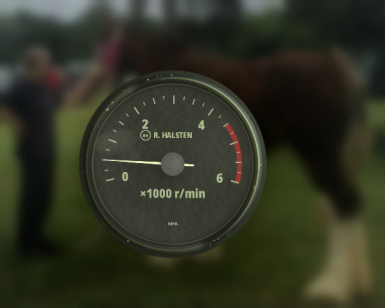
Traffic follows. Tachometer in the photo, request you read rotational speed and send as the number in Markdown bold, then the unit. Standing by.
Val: **500** rpm
